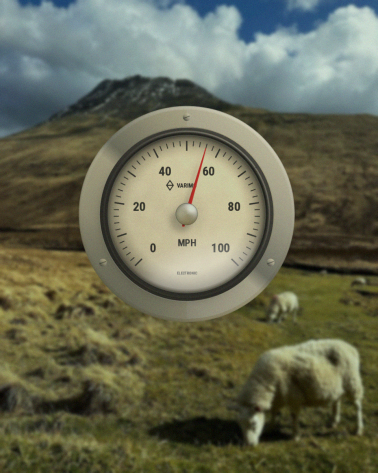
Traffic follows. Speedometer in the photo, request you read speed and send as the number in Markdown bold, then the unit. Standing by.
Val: **56** mph
